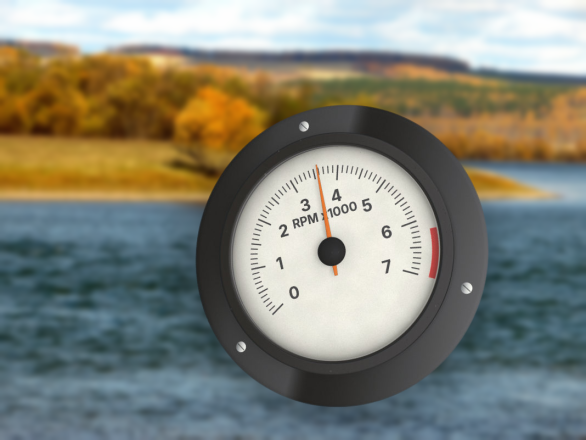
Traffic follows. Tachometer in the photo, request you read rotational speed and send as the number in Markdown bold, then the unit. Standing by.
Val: **3600** rpm
